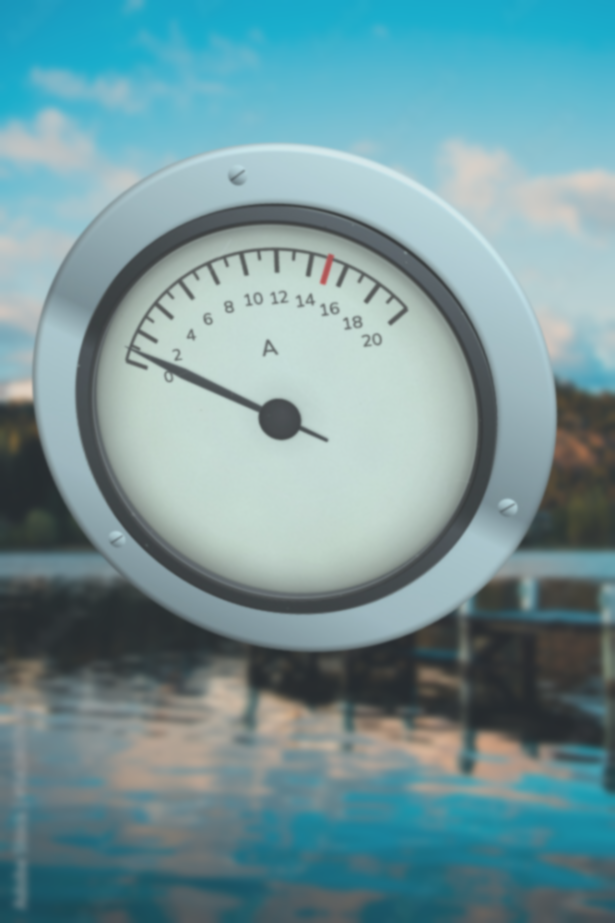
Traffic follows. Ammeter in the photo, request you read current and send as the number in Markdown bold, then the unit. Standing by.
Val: **1** A
